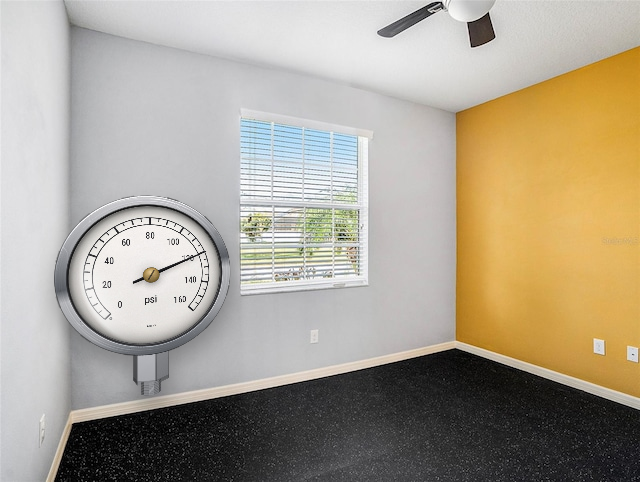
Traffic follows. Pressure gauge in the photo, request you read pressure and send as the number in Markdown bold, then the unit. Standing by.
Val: **120** psi
